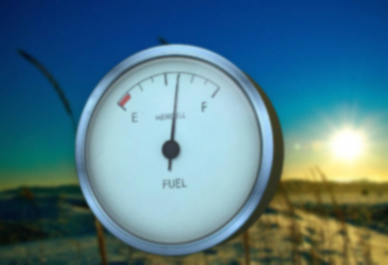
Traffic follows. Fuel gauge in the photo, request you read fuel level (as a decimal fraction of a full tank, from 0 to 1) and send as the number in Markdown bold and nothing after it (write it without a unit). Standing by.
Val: **0.625**
